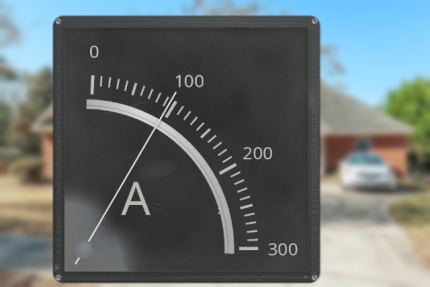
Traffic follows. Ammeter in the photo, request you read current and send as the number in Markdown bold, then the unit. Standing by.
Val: **95** A
